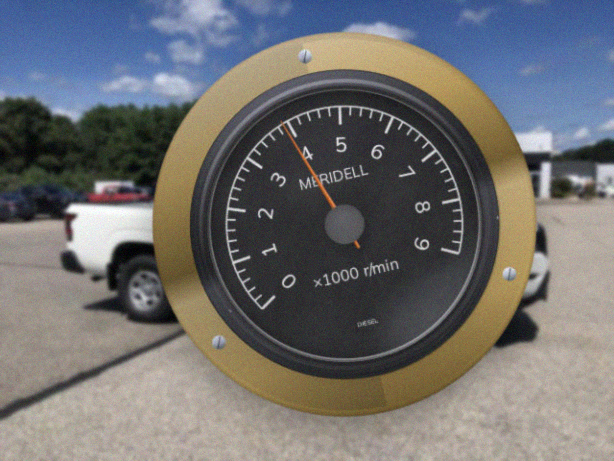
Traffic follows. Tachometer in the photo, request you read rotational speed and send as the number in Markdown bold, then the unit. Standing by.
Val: **3900** rpm
